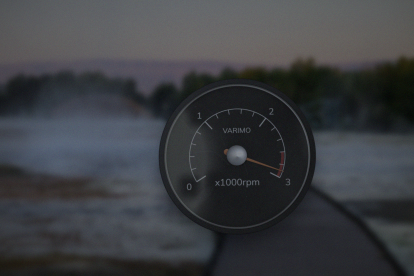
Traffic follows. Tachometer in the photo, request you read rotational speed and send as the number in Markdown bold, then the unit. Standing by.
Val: **2900** rpm
